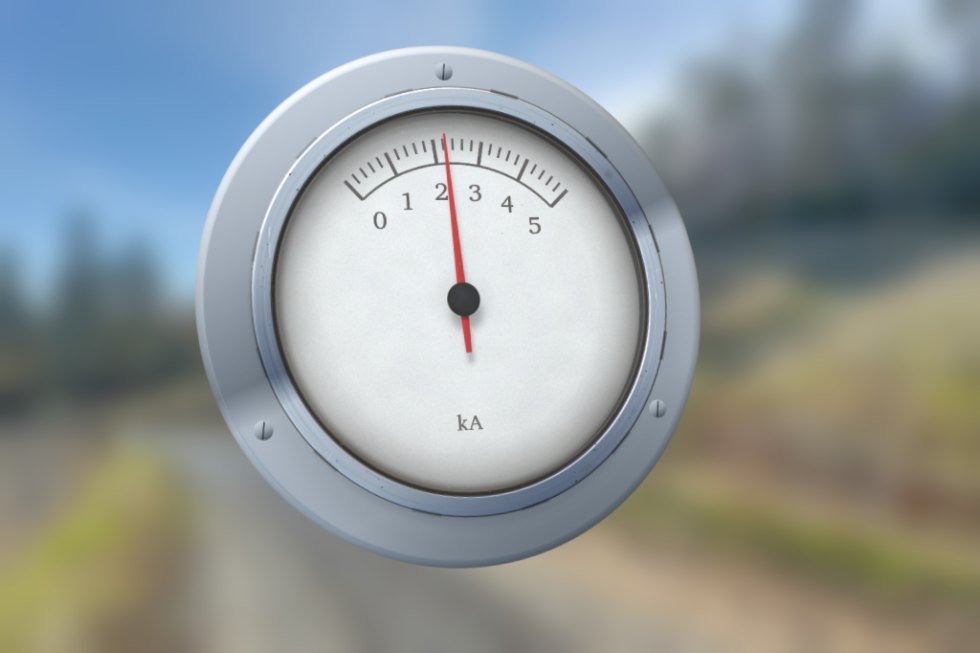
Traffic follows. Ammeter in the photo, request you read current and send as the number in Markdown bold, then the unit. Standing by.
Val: **2.2** kA
